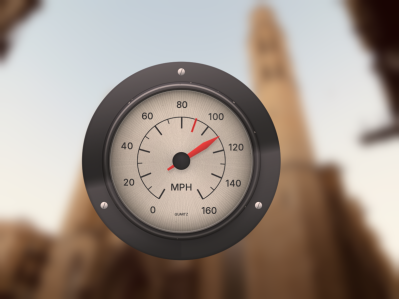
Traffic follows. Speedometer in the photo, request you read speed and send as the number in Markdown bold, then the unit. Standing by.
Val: **110** mph
